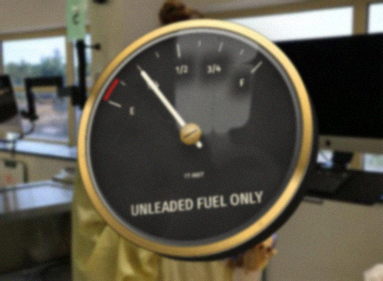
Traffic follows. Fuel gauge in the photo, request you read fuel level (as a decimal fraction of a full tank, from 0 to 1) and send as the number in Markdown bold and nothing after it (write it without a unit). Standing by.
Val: **0.25**
